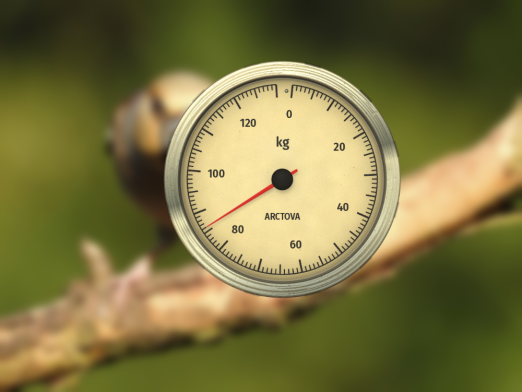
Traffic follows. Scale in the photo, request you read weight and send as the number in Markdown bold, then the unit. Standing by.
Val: **86** kg
